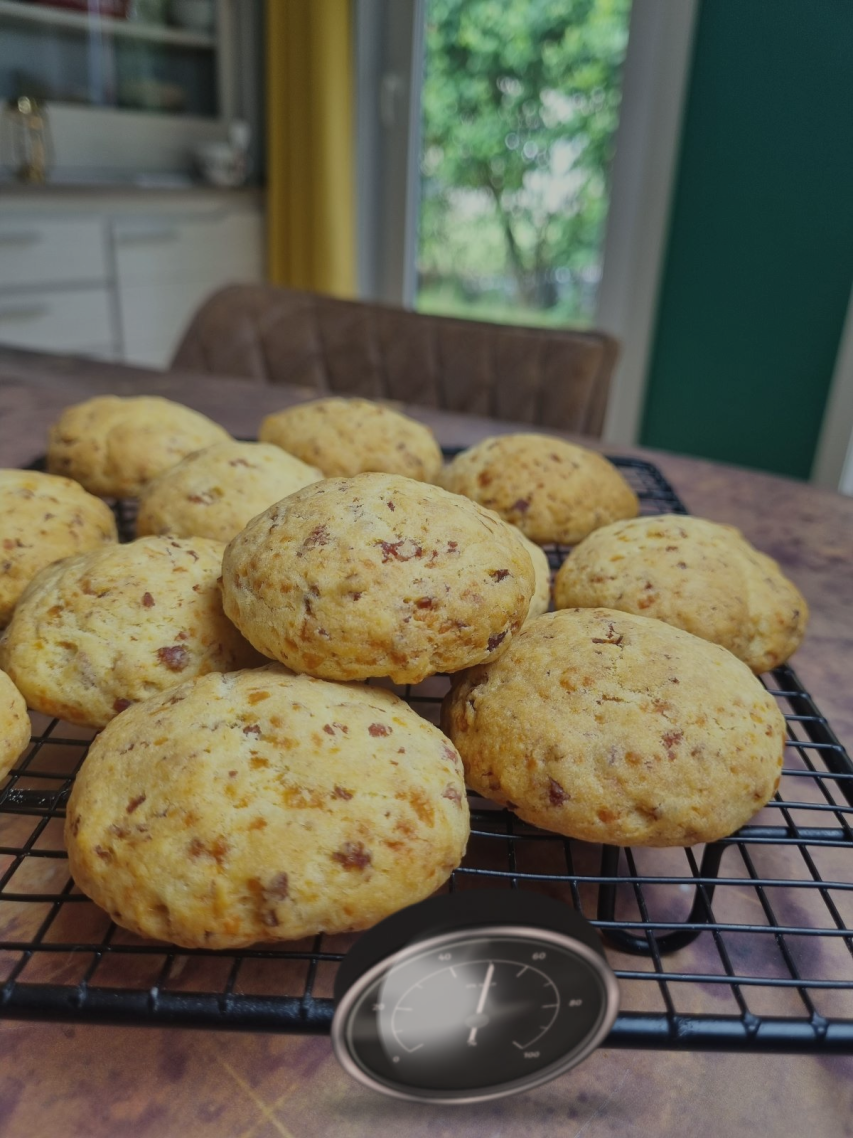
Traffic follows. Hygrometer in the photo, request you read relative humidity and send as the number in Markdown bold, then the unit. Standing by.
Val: **50** %
